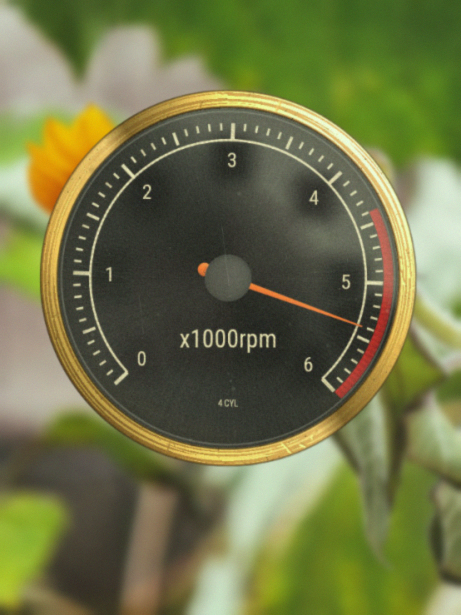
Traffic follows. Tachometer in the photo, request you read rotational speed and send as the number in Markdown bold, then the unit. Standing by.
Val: **5400** rpm
